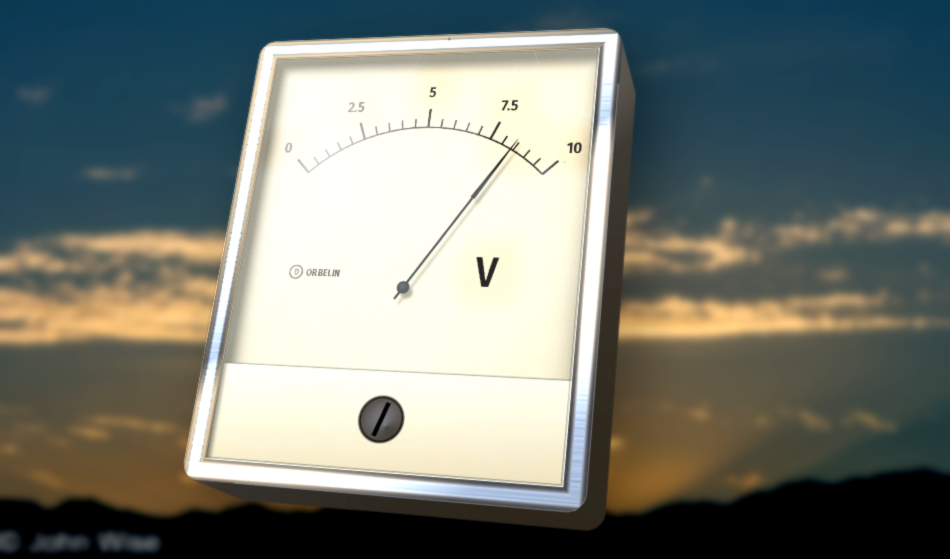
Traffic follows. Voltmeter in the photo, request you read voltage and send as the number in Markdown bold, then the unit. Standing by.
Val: **8.5** V
